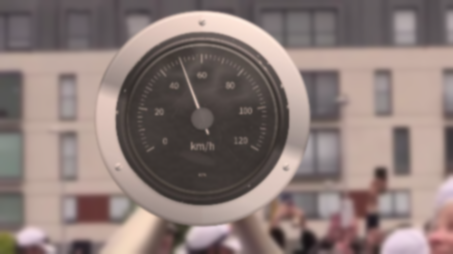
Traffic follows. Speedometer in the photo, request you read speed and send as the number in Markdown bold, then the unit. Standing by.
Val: **50** km/h
